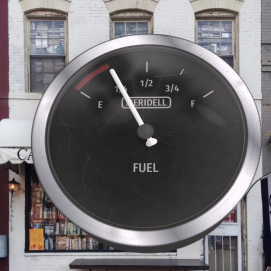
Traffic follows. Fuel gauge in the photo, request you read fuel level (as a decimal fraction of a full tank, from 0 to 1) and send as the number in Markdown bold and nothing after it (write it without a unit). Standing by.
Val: **0.25**
